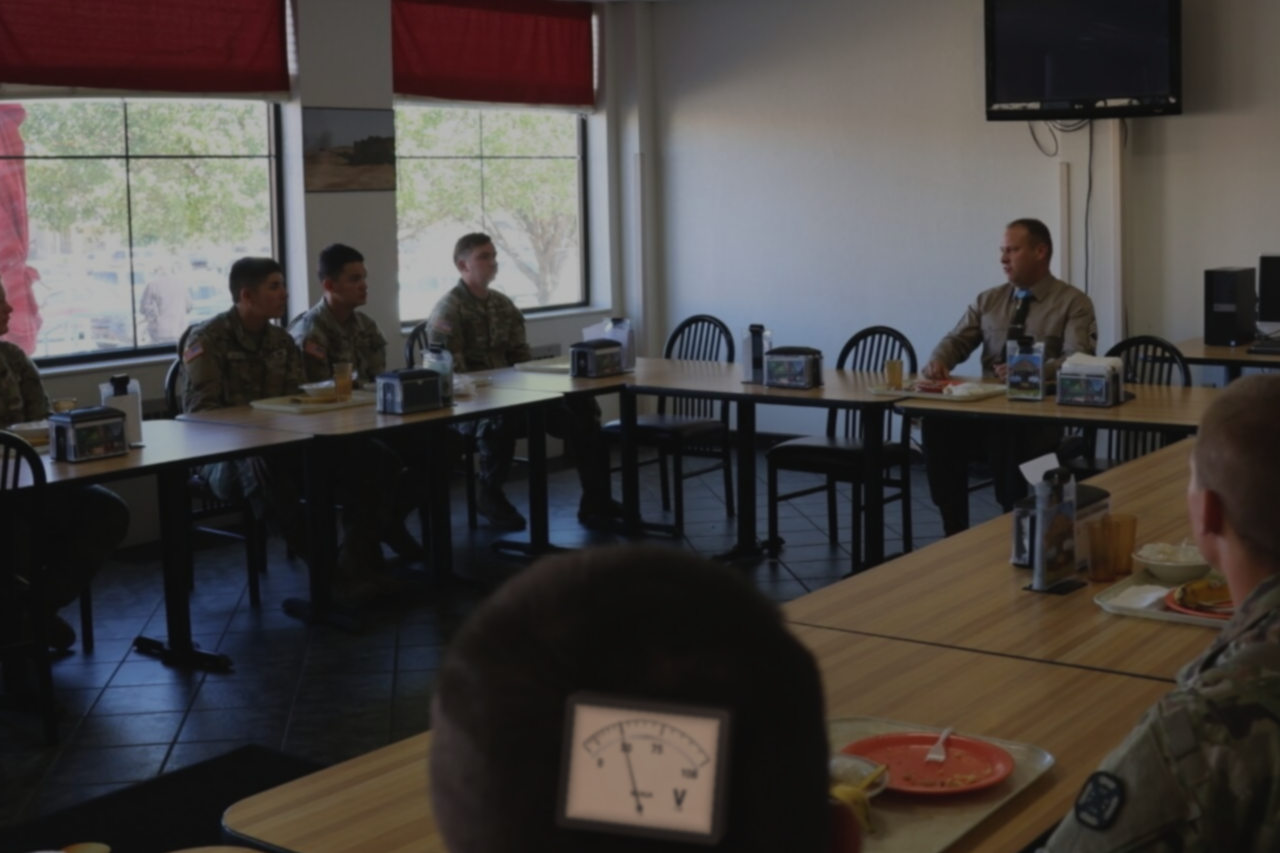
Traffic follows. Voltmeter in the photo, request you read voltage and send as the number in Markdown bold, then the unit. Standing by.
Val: **50** V
